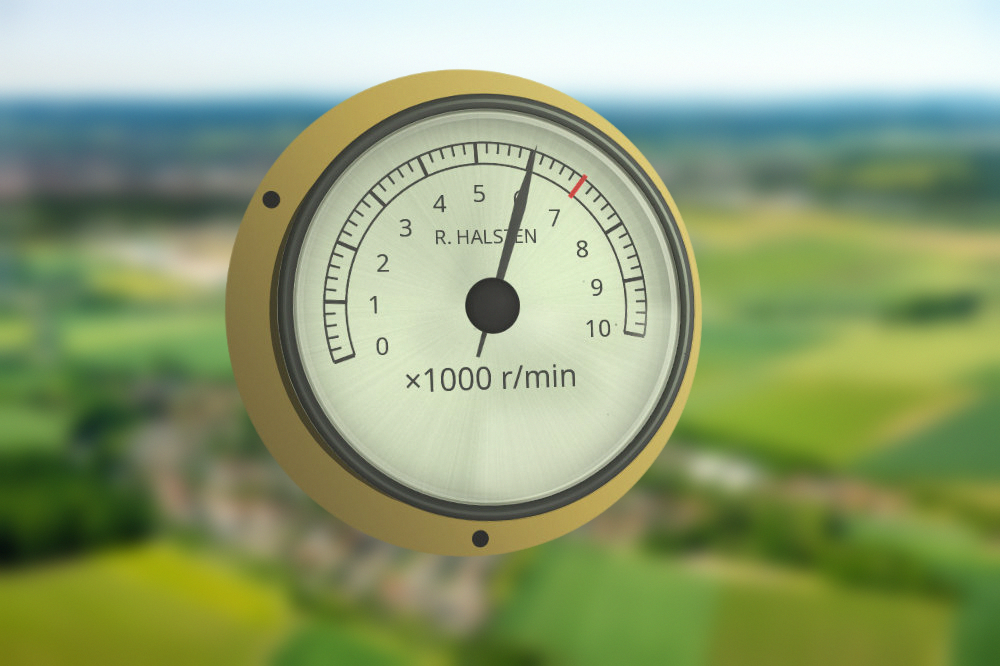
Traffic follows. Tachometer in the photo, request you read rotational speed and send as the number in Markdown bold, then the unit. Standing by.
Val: **6000** rpm
